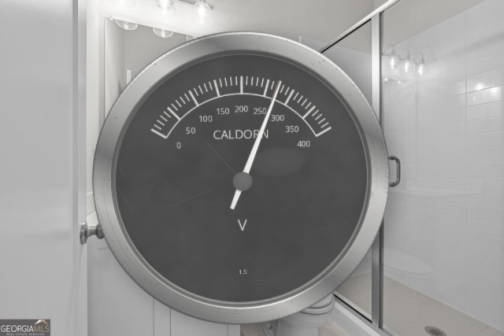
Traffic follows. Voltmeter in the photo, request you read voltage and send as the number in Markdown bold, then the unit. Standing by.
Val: **270** V
